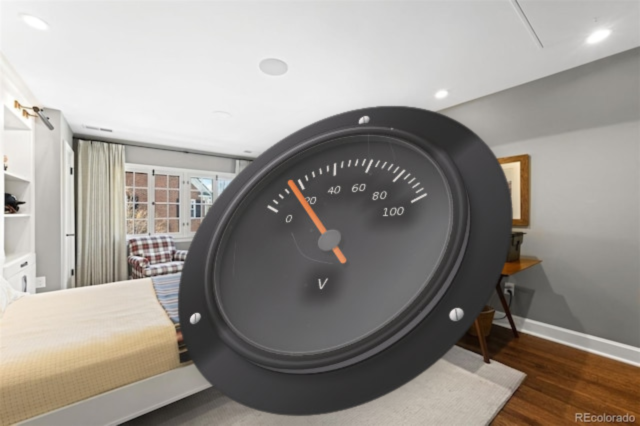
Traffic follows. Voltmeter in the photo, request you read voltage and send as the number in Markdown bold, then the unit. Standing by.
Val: **16** V
